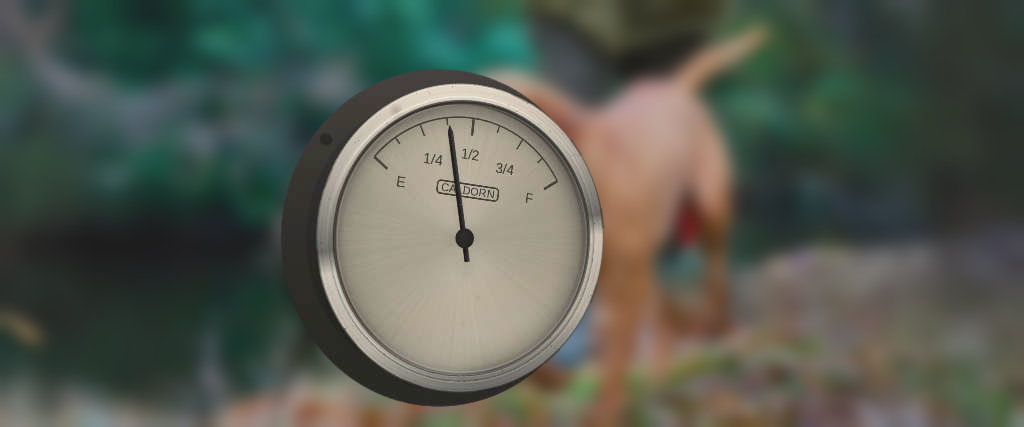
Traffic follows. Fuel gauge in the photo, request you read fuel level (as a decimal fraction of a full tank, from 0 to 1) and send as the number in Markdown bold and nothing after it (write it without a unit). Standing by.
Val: **0.375**
